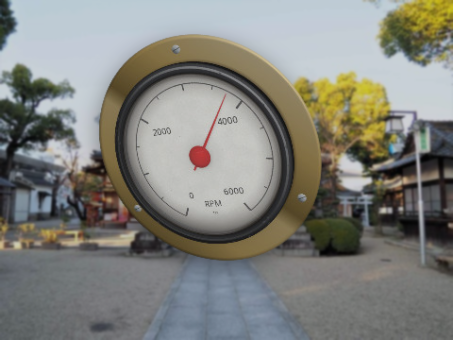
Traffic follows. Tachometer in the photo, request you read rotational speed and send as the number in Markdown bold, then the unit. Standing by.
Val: **3750** rpm
